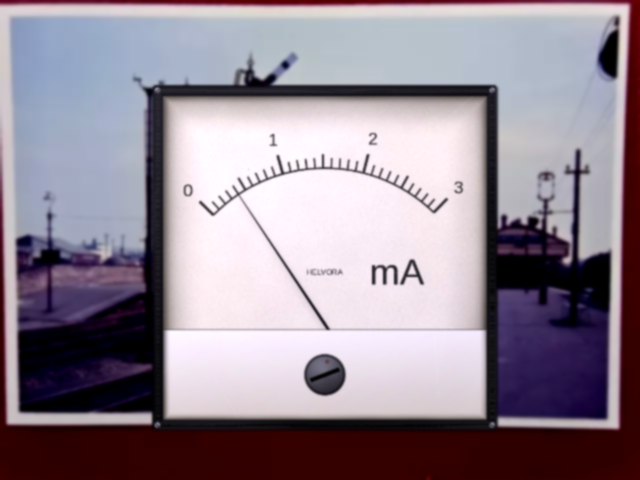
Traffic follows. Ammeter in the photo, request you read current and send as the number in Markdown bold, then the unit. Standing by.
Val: **0.4** mA
